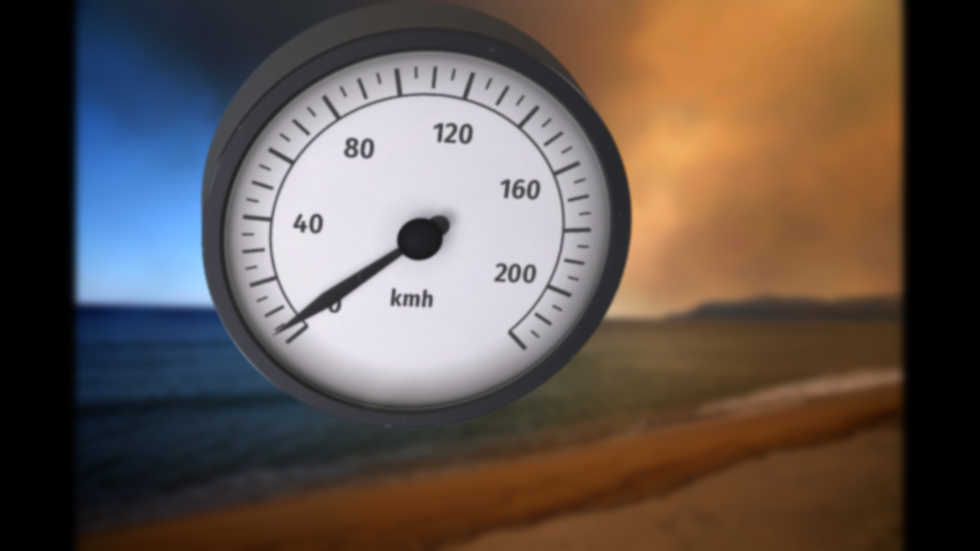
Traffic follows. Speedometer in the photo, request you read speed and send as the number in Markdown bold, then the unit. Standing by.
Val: **5** km/h
